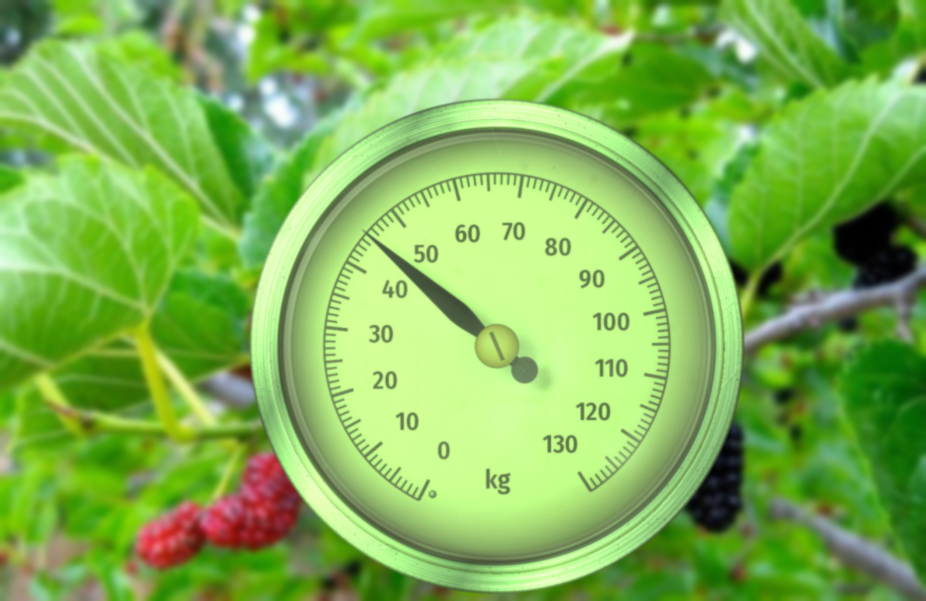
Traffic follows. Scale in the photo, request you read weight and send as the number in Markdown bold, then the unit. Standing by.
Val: **45** kg
